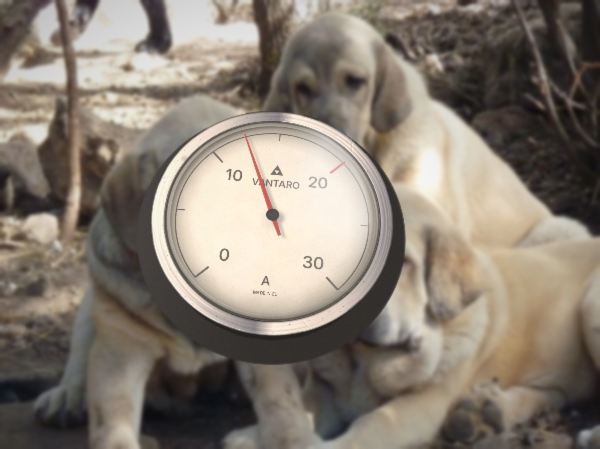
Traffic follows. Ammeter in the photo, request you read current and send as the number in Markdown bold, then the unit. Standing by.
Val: **12.5** A
